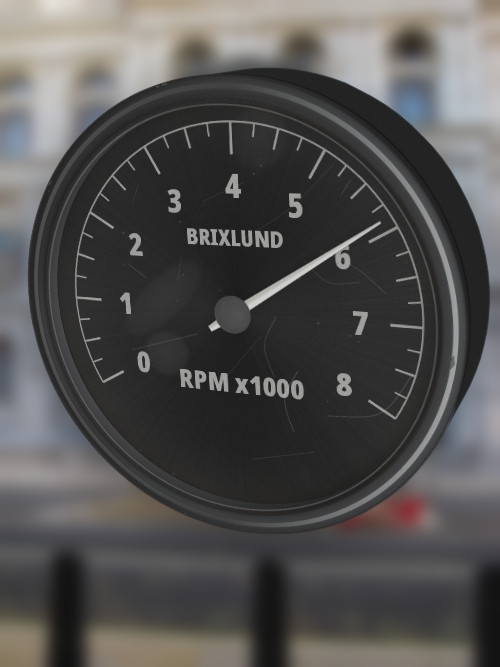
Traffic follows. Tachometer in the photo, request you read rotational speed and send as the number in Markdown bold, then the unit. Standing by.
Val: **5875** rpm
